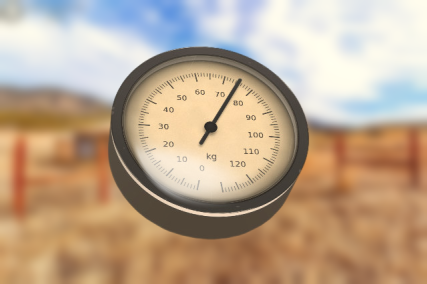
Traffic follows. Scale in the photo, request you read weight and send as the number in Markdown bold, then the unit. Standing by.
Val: **75** kg
